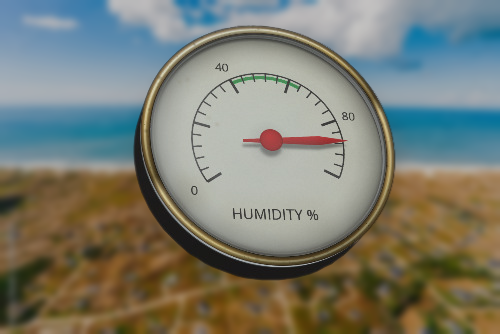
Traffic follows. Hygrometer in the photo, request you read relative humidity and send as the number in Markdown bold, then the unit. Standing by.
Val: **88** %
